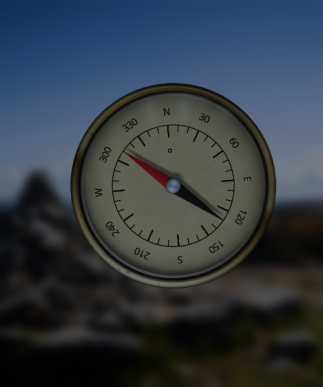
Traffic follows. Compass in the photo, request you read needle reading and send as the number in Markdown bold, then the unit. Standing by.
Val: **310** °
